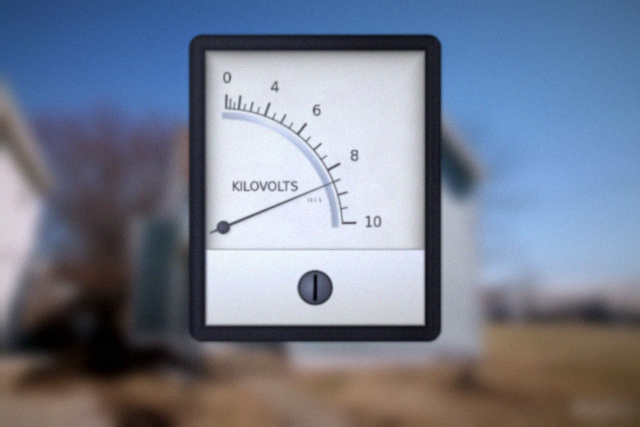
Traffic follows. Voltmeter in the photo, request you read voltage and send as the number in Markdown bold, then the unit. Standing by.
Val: **8.5** kV
